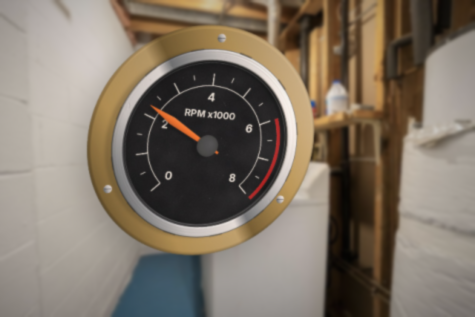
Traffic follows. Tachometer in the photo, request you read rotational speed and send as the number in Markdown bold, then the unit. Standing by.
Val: **2250** rpm
